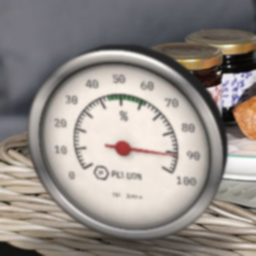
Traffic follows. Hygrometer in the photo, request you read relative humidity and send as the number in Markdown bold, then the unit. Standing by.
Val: **90** %
